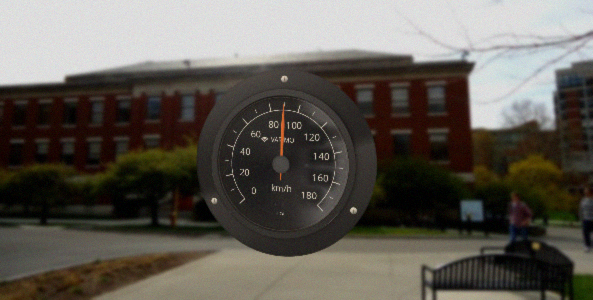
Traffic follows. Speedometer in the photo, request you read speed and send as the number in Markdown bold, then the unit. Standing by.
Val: **90** km/h
